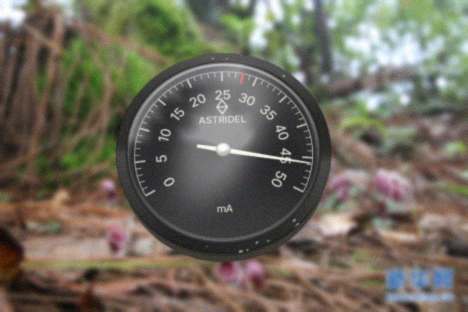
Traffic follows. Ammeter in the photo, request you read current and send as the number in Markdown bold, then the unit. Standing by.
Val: **46** mA
